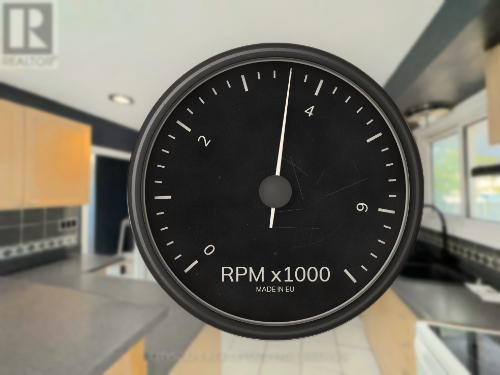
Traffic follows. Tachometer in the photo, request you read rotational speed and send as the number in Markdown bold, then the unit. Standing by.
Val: **3600** rpm
